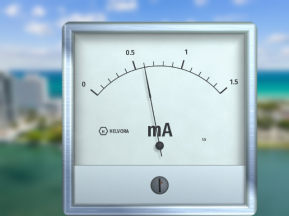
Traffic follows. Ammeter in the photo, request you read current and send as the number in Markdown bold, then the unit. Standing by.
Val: **0.6** mA
